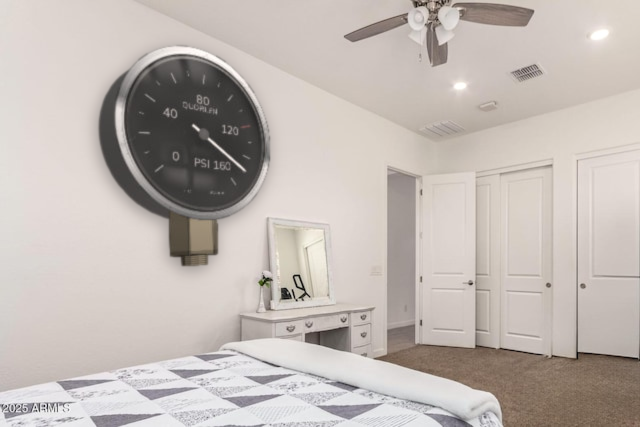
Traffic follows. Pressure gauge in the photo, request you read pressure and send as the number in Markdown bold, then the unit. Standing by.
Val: **150** psi
